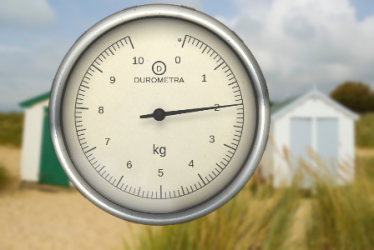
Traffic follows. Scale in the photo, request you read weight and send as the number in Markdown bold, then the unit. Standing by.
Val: **2** kg
